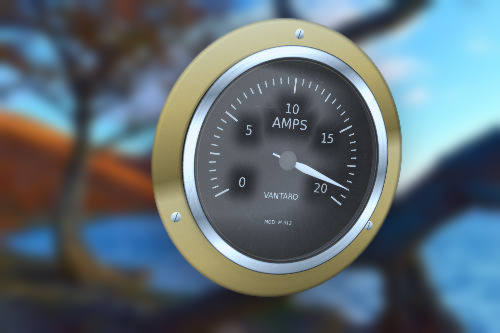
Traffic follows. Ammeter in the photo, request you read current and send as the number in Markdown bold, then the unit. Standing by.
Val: **19** A
